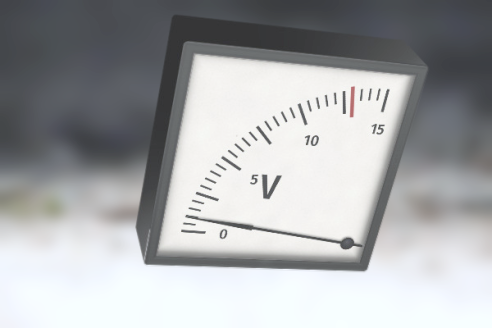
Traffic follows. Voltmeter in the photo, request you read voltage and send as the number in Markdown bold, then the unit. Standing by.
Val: **1** V
